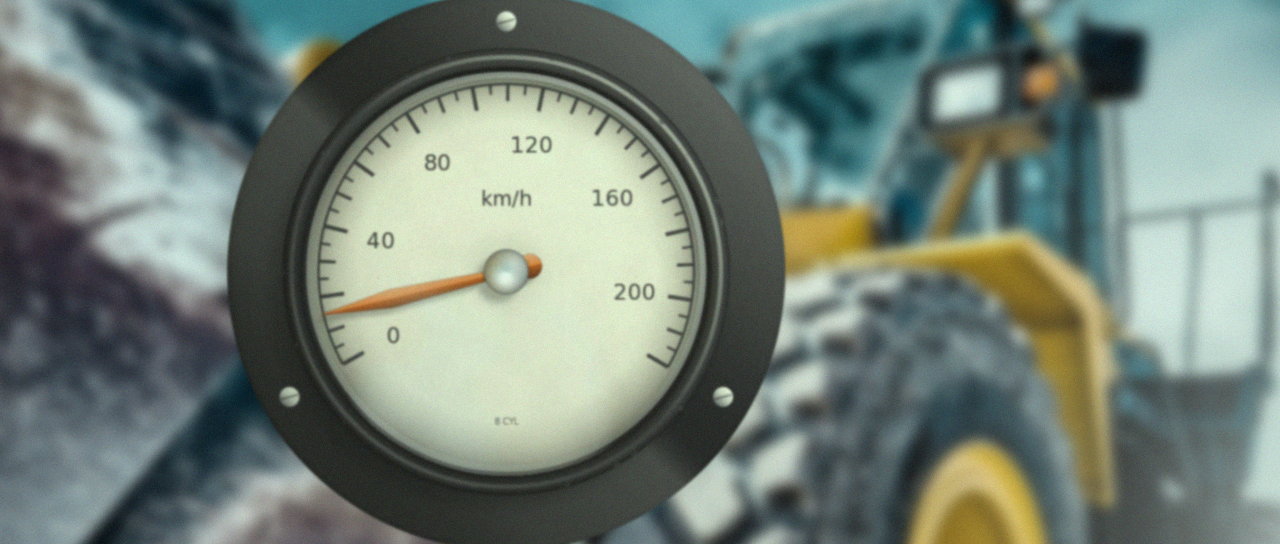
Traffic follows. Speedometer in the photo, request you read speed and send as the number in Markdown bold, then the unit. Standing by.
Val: **15** km/h
